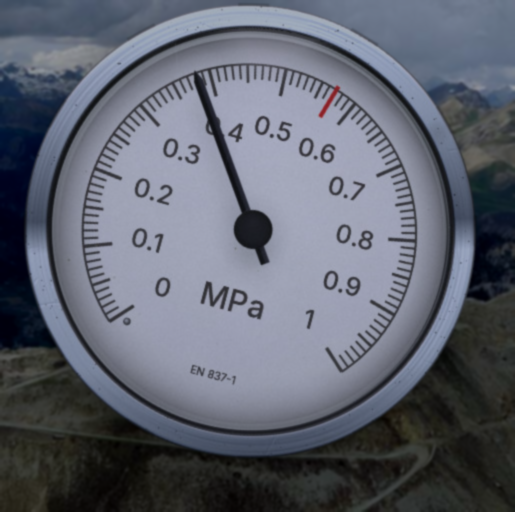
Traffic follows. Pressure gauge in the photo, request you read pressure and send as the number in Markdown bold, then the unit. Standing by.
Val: **0.38** MPa
